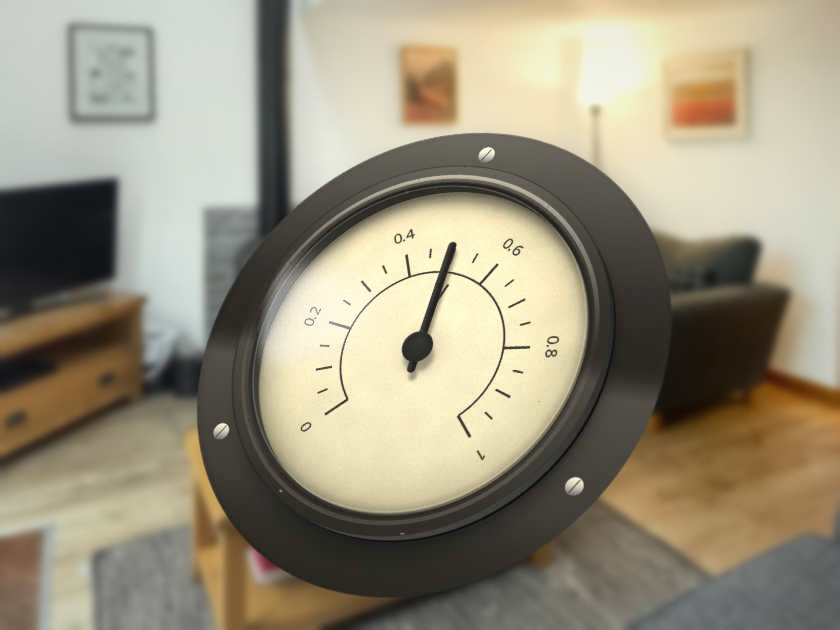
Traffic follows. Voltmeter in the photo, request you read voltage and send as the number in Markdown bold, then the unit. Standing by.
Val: **0.5** V
